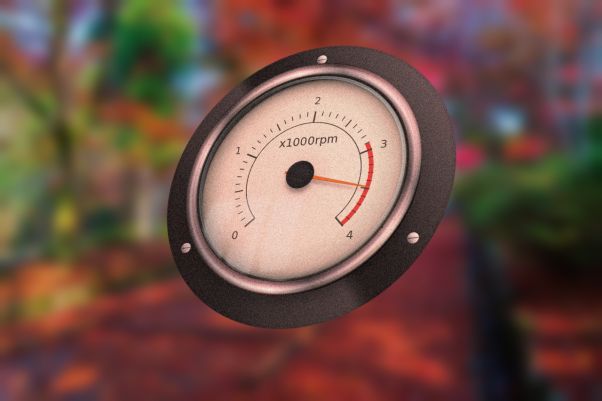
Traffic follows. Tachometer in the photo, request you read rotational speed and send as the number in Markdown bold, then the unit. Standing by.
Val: **3500** rpm
